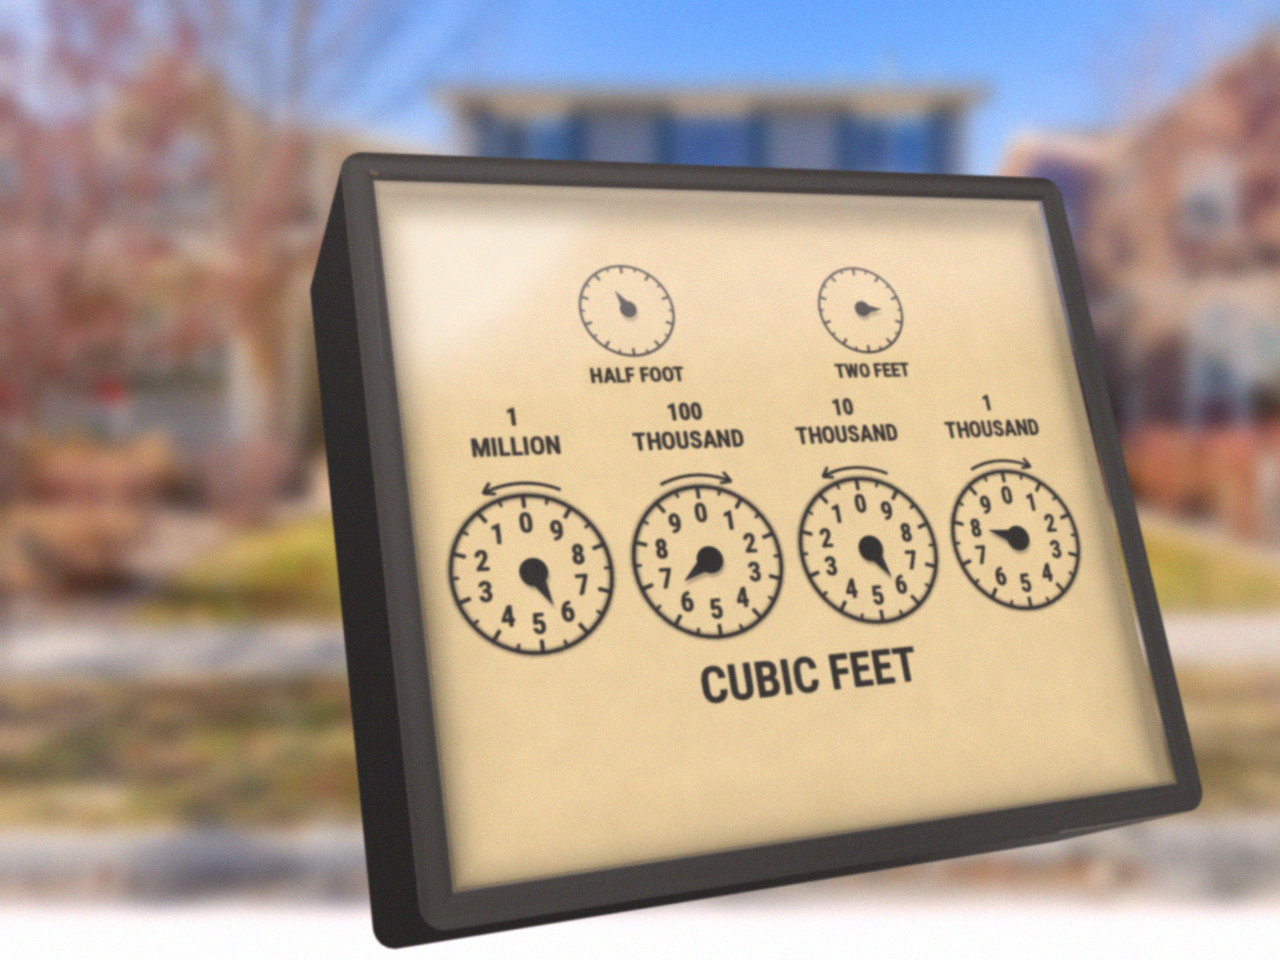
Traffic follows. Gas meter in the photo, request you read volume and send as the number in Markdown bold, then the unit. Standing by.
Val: **565800** ft³
